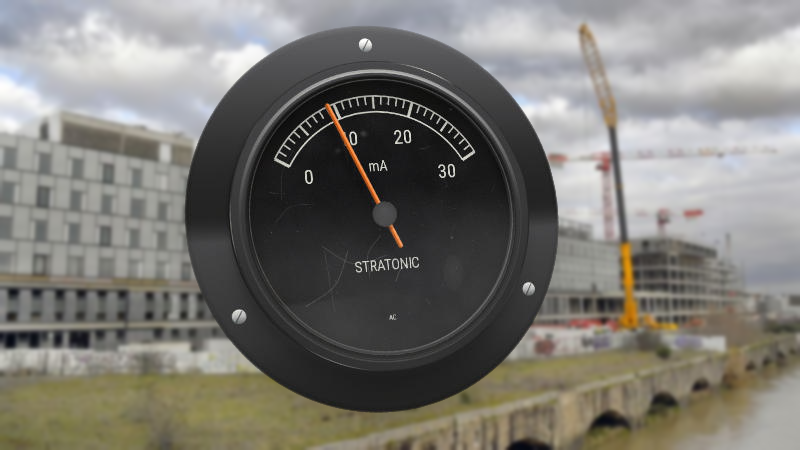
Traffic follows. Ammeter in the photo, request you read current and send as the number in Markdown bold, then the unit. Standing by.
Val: **9** mA
